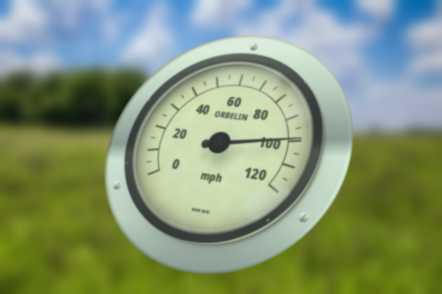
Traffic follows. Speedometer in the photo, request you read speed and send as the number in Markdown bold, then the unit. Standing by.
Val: **100** mph
